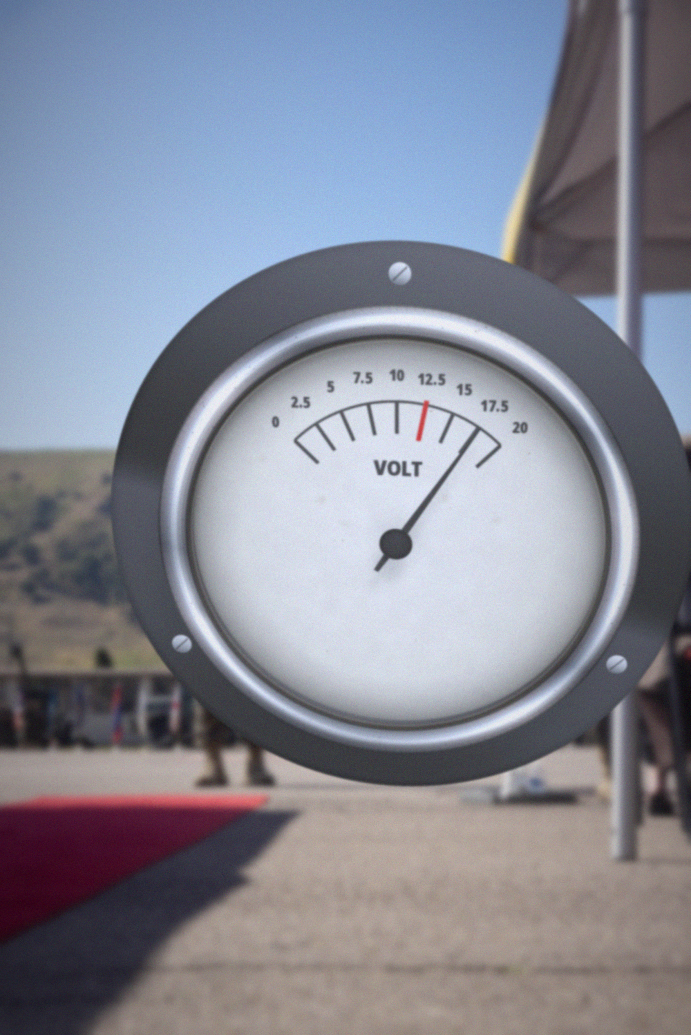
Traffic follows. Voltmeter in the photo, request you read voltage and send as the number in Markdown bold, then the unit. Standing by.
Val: **17.5** V
